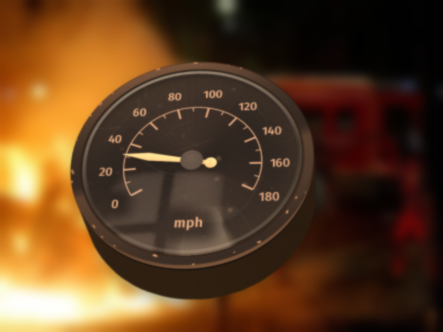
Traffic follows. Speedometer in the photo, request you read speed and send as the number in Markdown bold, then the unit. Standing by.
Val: **30** mph
